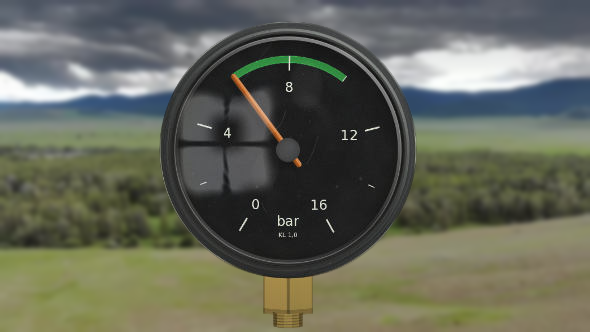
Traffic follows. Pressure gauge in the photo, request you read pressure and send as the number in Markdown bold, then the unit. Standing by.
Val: **6** bar
